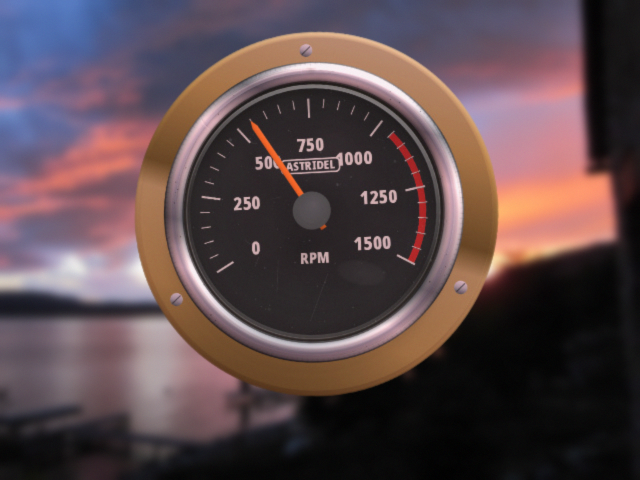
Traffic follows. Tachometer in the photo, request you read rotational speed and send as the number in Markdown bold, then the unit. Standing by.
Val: **550** rpm
